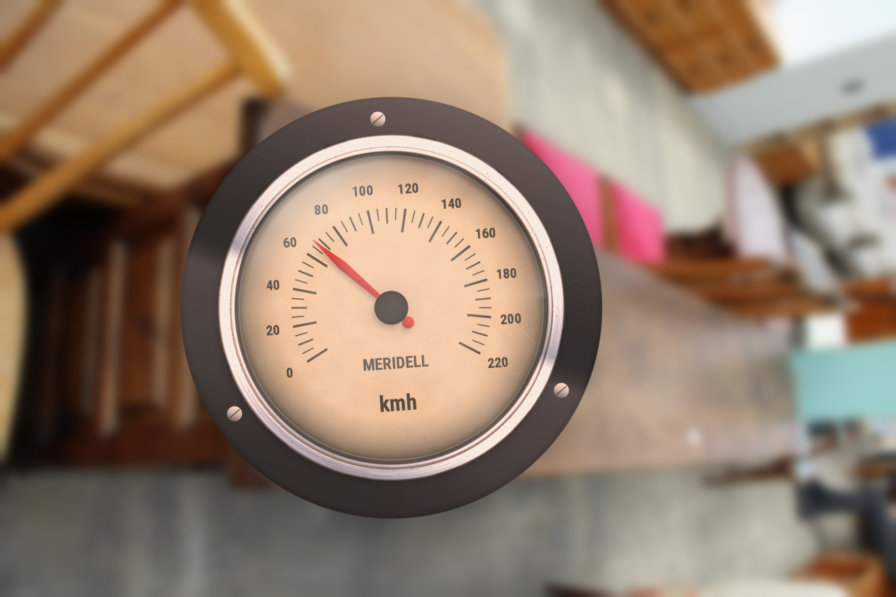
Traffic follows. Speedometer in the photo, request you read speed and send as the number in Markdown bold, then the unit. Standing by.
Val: **67.5** km/h
